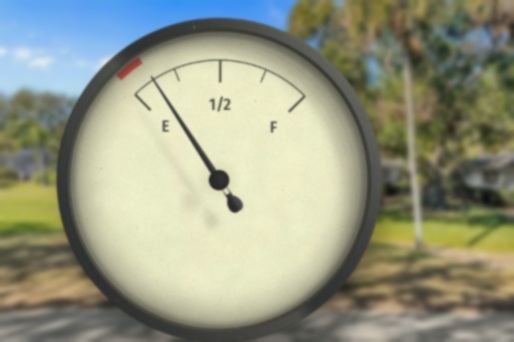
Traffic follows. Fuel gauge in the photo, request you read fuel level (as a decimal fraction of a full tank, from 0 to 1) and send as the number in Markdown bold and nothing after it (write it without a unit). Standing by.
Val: **0.125**
